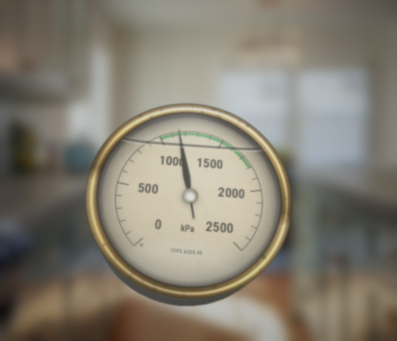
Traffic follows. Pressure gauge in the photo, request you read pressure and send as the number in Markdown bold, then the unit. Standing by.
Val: **1150** kPa
